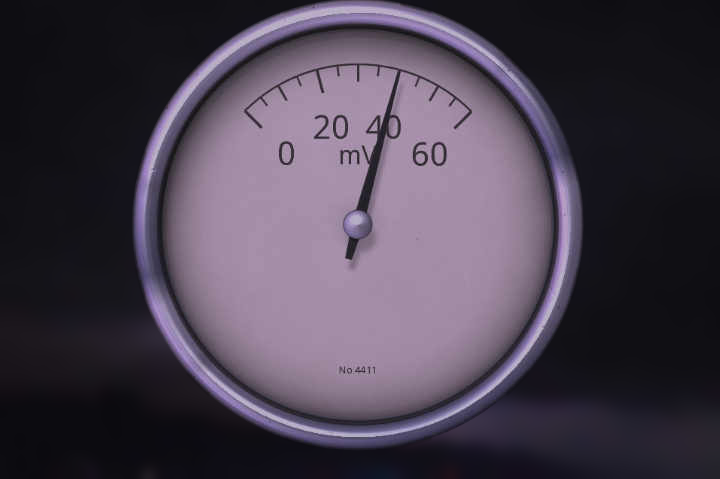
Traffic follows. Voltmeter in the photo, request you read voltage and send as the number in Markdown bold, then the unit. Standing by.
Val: **40** mV
